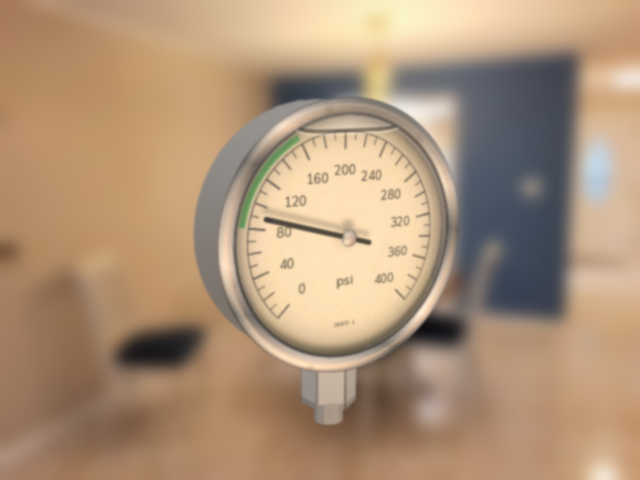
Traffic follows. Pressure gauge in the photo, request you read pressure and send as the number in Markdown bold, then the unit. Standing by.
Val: **90** psi
